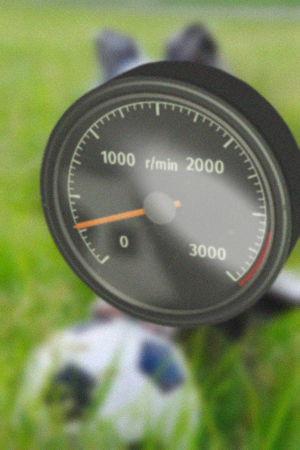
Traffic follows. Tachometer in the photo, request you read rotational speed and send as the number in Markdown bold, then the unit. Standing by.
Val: **300** rpm
